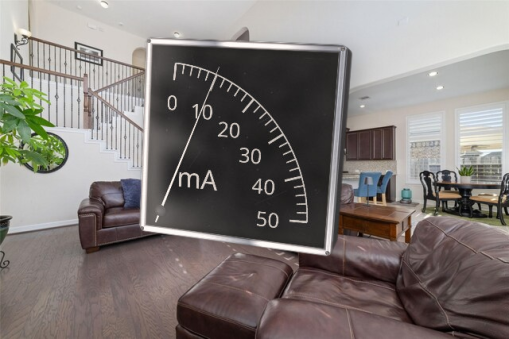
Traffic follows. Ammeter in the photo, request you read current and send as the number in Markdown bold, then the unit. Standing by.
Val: **10** mA
